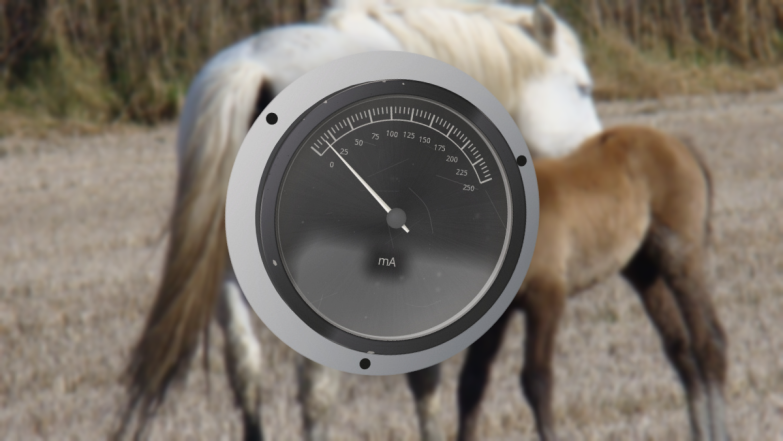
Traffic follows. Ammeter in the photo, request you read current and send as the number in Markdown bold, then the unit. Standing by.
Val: **15** mA
